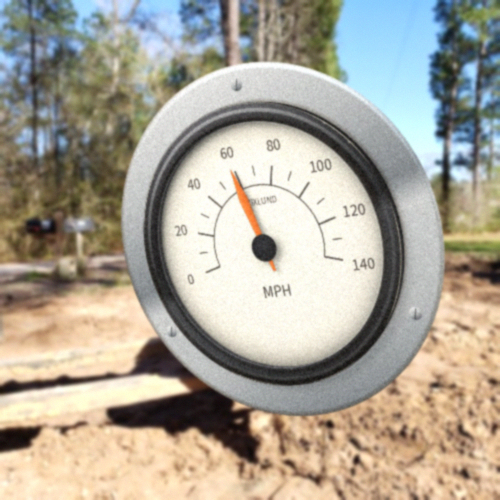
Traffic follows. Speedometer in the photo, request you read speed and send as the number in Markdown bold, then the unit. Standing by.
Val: **60** mph
